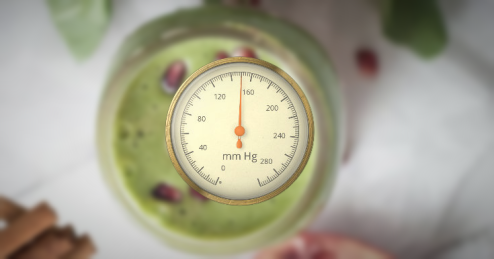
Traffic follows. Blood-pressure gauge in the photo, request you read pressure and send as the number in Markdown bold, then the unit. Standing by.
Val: **150** mmHg
